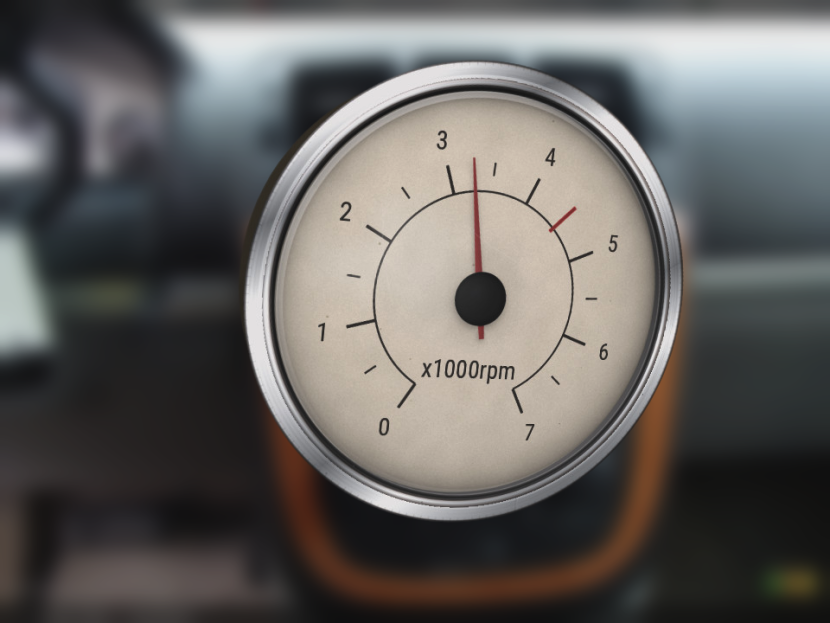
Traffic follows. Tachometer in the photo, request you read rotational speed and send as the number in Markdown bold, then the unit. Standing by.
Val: **3250** rpm
